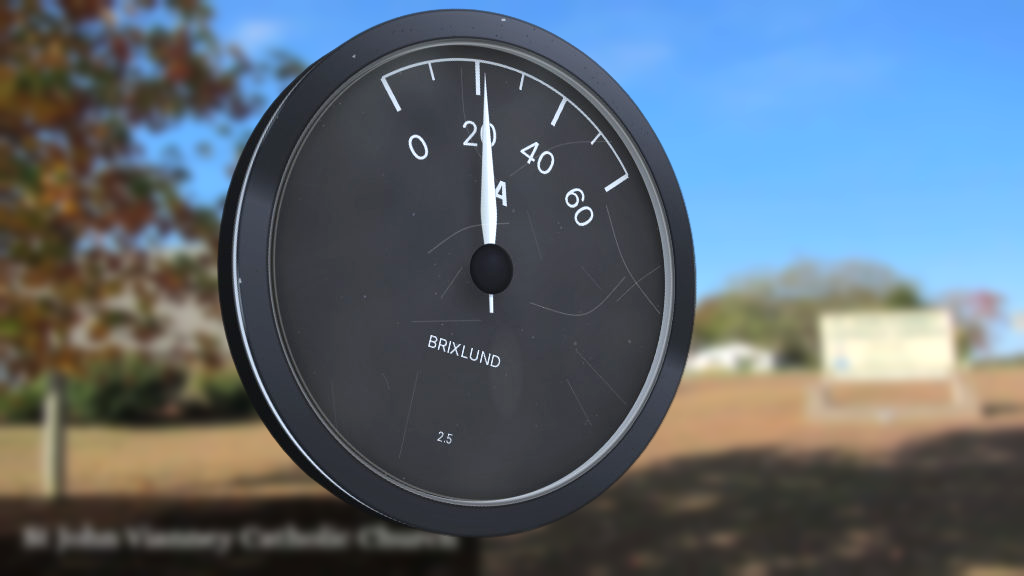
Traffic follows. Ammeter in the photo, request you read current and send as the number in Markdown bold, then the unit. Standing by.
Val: **20** A
